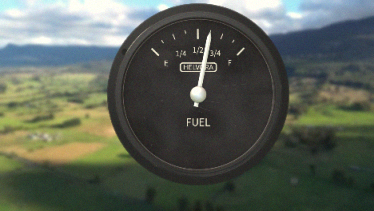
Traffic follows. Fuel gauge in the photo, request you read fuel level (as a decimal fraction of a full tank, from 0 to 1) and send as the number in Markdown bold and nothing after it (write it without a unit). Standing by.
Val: **0.625**
